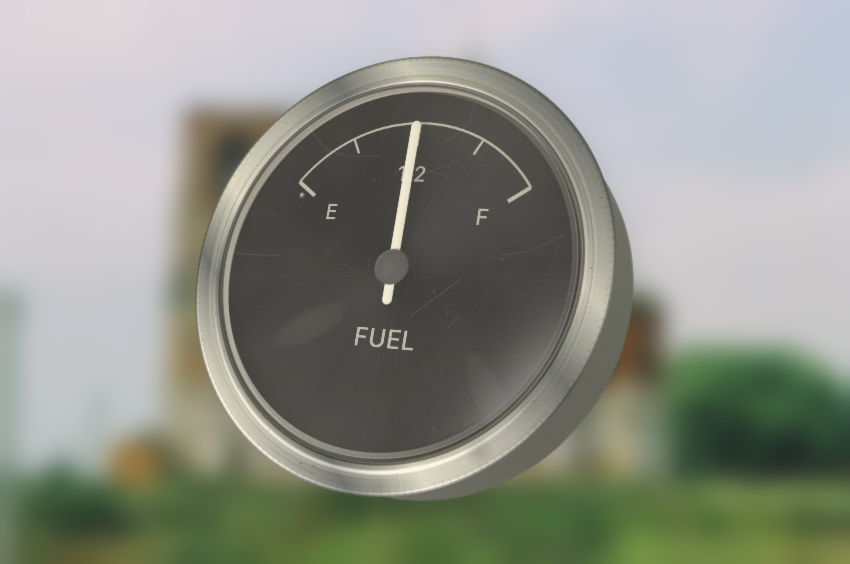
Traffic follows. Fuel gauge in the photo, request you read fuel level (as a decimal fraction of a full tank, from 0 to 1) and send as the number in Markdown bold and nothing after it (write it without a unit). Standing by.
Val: **0.5**
